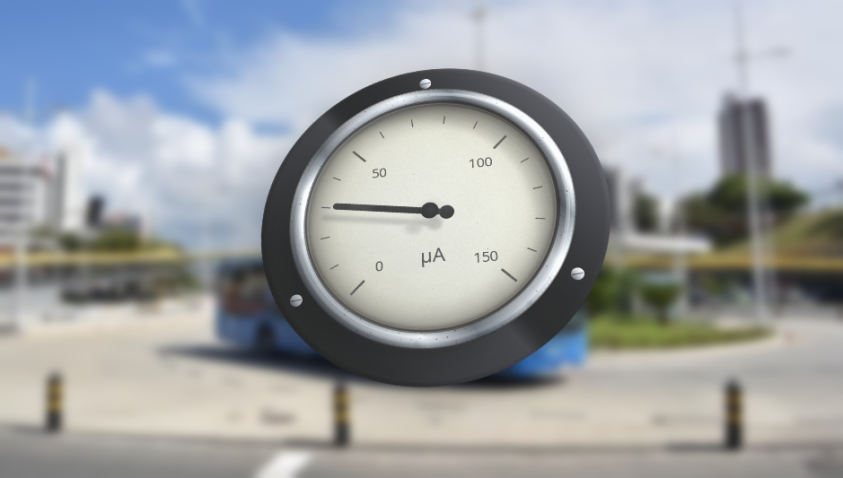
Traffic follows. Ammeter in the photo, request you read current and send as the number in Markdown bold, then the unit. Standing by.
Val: **30** µA
